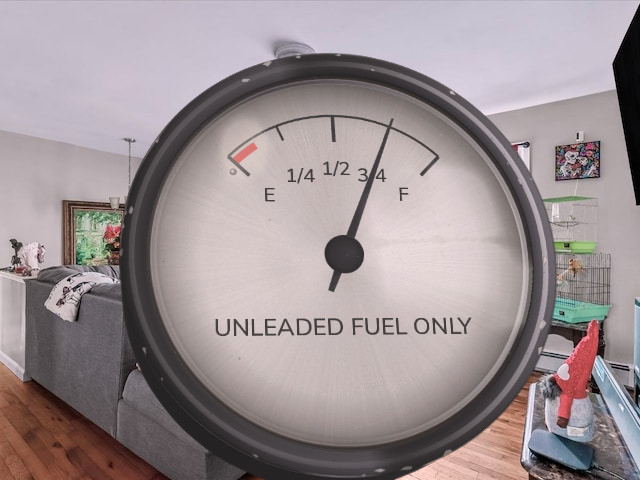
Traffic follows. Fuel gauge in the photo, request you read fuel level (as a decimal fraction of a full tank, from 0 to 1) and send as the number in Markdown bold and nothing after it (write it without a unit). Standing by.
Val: **0.75**
